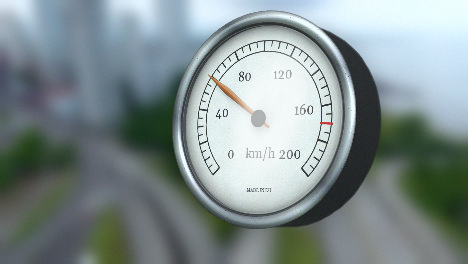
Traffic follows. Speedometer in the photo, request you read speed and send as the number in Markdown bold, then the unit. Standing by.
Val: **60** km/h
